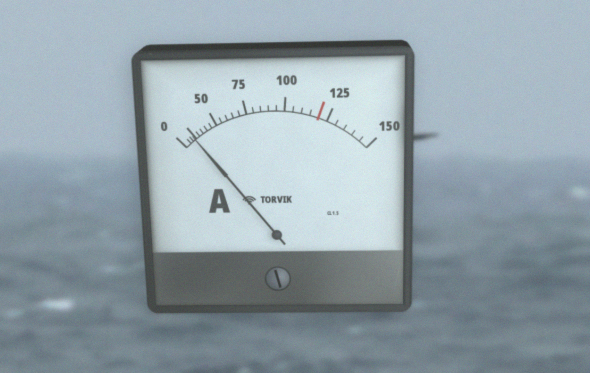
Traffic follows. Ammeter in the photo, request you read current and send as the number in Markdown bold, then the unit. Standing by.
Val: **25** A
